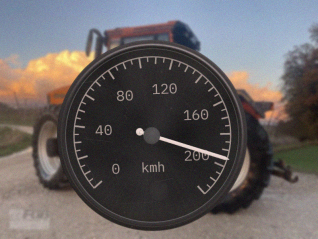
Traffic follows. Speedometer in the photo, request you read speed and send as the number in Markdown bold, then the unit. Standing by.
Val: **195** km/h
